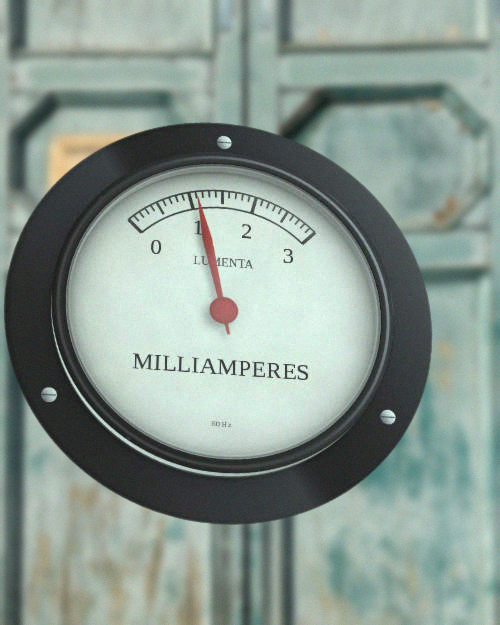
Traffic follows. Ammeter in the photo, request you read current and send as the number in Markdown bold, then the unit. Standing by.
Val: **1.1** mA
